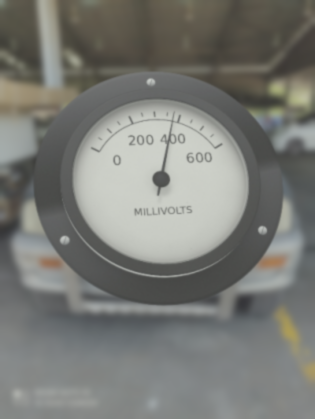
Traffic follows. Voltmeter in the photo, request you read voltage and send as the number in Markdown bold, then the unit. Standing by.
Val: **375** mV
